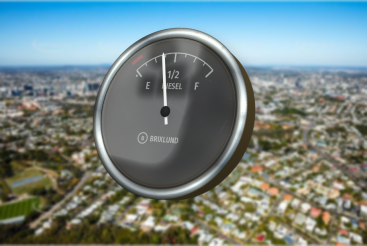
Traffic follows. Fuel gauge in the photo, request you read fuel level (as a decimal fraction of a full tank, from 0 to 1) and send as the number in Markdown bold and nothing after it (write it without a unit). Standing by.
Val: **0.375**
